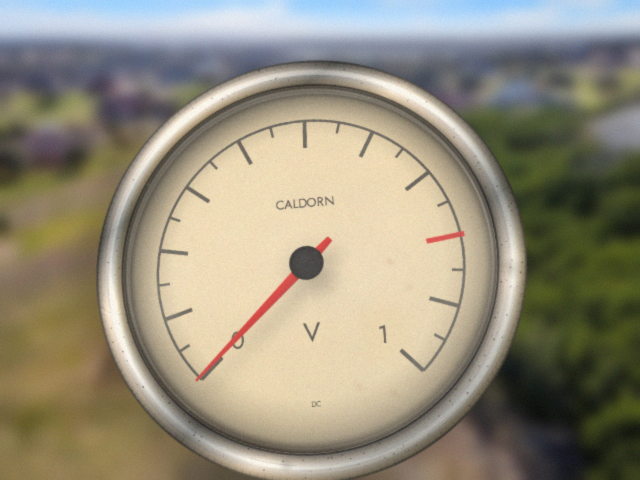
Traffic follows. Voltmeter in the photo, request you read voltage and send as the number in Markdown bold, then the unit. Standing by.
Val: **0** V
